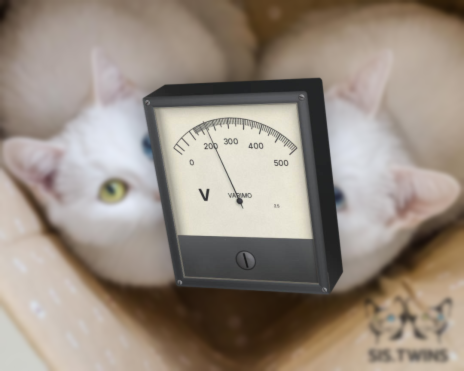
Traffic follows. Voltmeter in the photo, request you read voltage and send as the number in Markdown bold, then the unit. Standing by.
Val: **225** V
